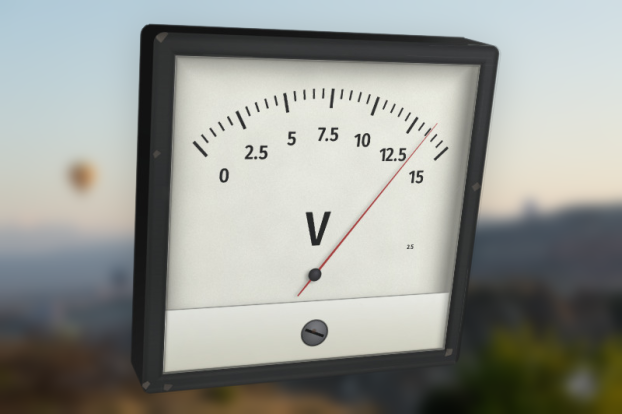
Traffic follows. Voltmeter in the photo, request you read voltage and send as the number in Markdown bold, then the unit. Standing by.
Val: **13.5** V
